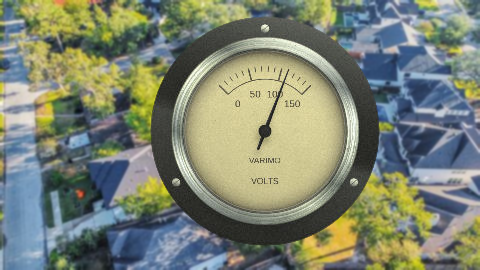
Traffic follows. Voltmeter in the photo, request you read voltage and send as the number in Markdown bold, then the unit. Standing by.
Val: **110** V
